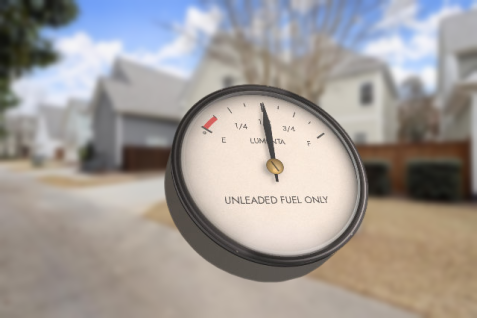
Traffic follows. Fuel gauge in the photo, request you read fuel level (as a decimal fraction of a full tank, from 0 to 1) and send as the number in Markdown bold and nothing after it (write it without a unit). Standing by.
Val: **0.5**
